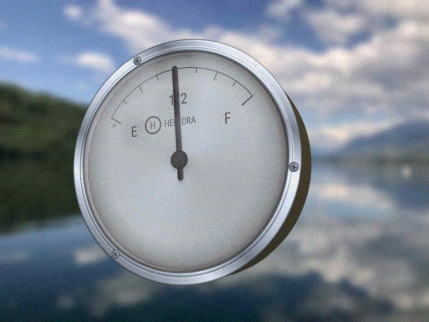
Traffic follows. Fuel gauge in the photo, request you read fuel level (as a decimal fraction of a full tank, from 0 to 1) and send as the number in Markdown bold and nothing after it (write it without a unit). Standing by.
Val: **0.5**
